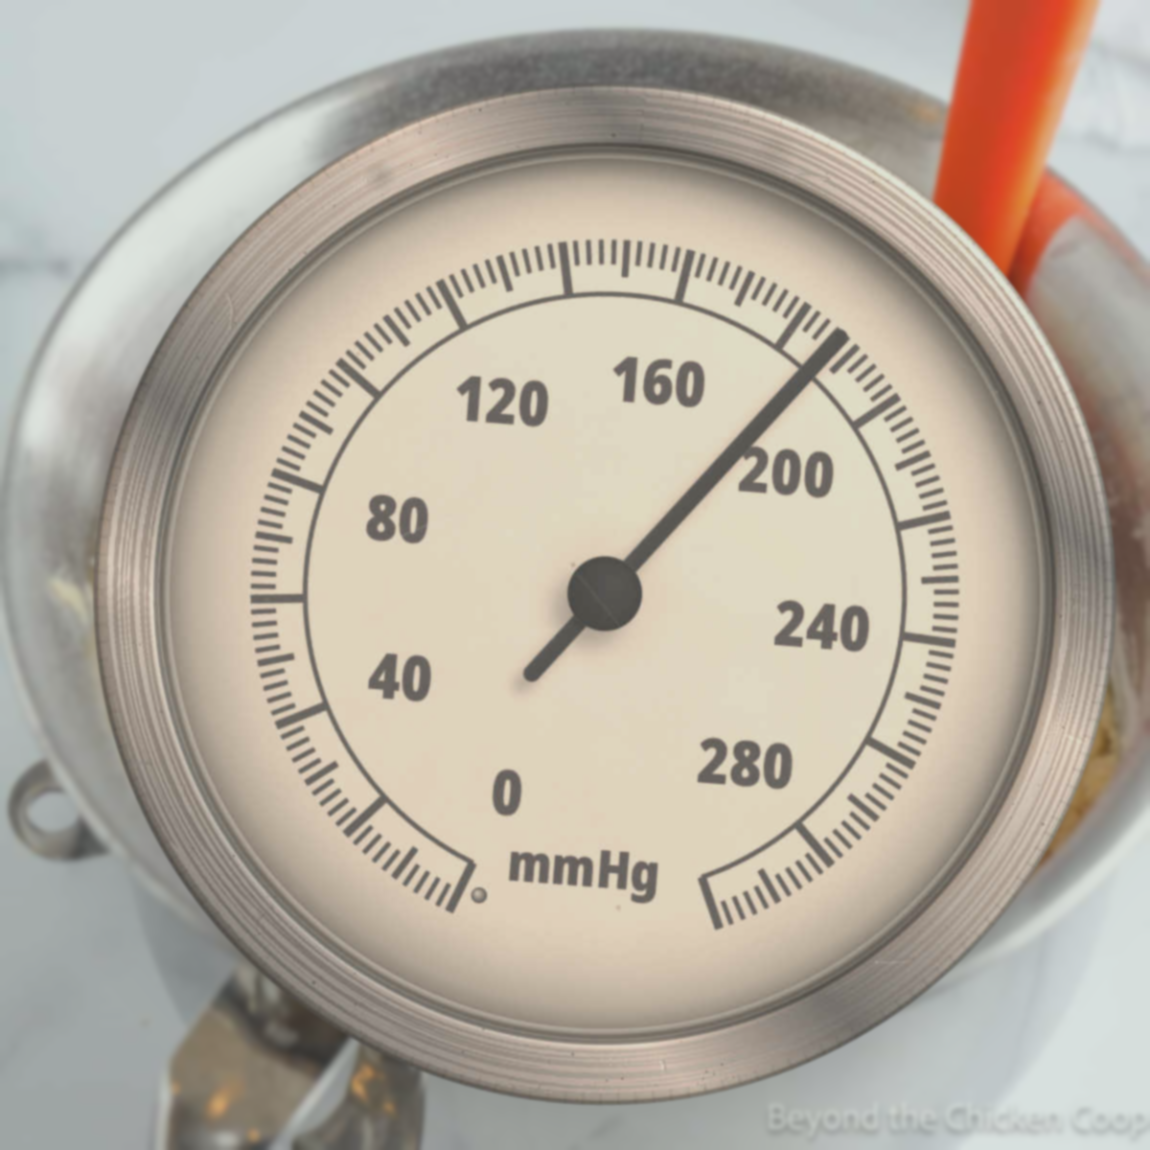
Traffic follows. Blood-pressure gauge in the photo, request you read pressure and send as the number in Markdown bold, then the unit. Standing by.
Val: **187** mmHg
